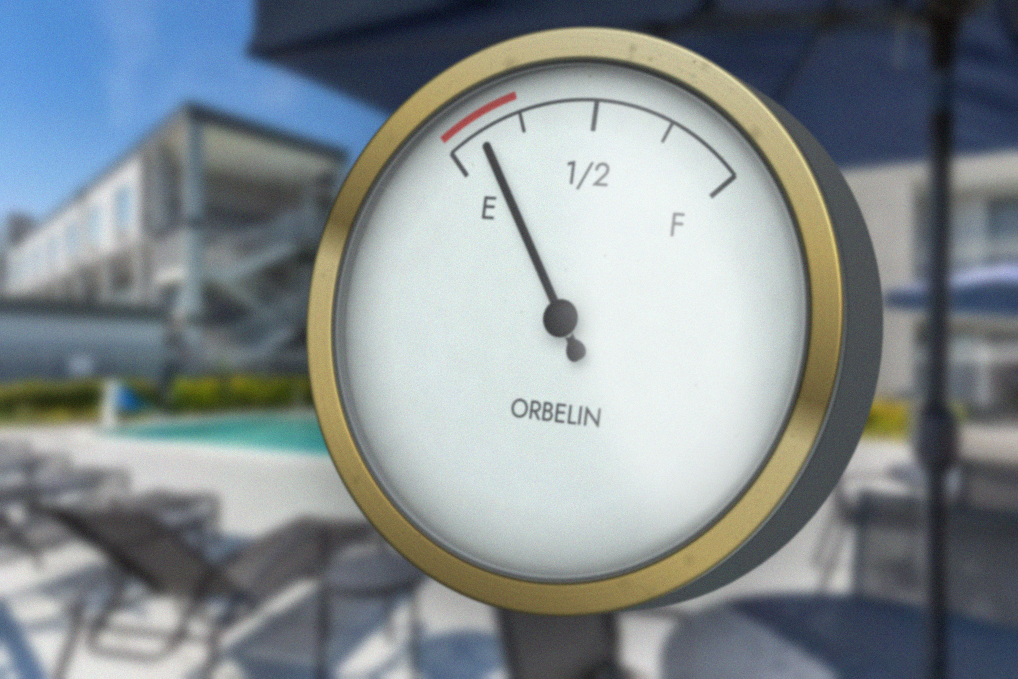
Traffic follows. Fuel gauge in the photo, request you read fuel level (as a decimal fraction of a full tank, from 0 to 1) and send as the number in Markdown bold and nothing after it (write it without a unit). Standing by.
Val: **0.125**
